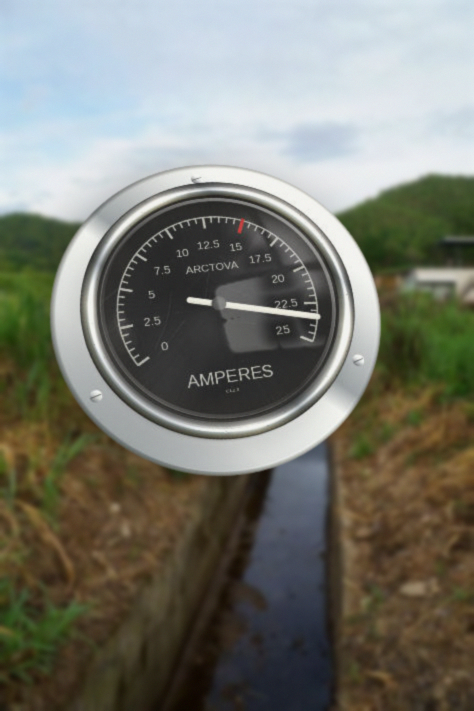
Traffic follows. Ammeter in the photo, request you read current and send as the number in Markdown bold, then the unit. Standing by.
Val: **23.5** A
